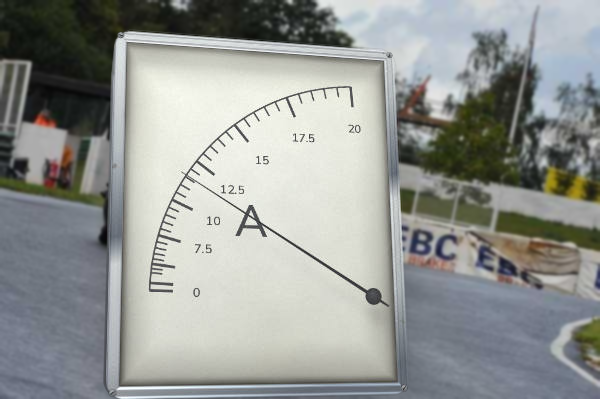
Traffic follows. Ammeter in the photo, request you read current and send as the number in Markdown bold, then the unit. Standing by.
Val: **11.5** A
